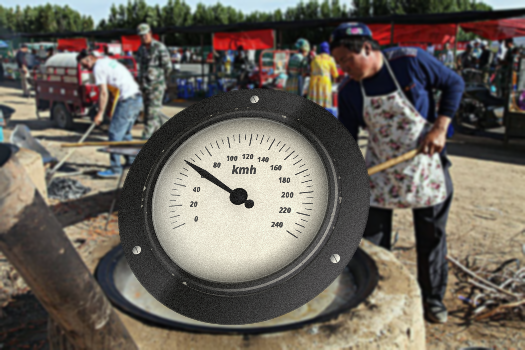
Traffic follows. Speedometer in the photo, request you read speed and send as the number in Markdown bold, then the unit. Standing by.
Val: **60** km/h
